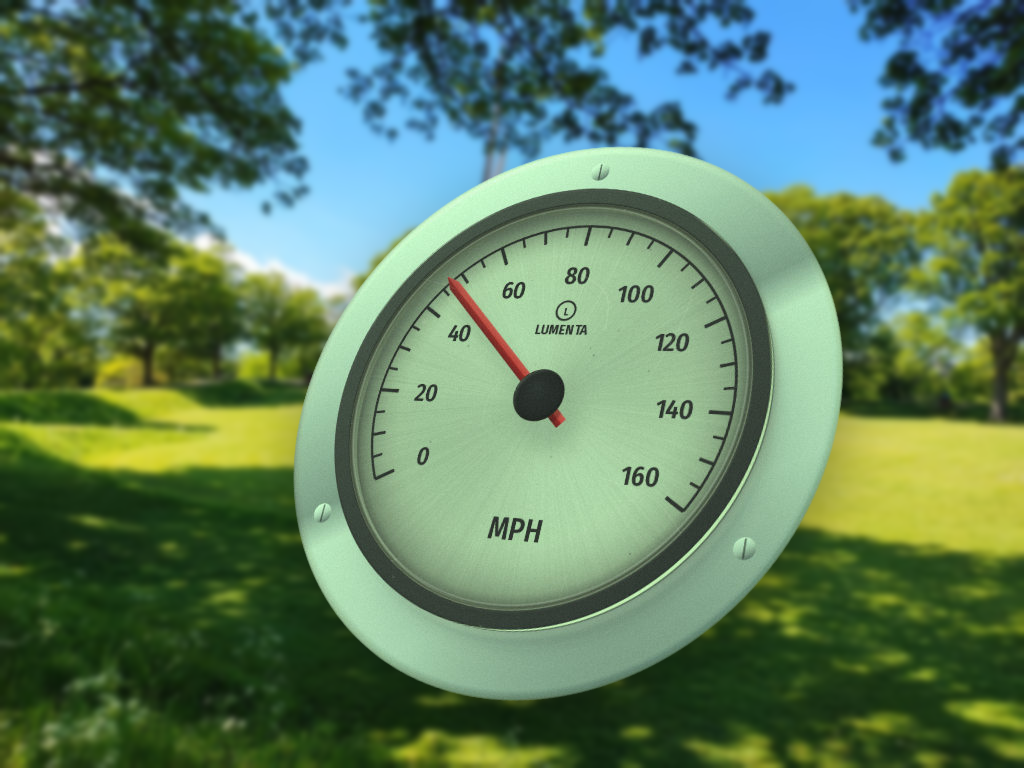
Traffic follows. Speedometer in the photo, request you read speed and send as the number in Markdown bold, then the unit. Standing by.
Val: **47.5** mph
